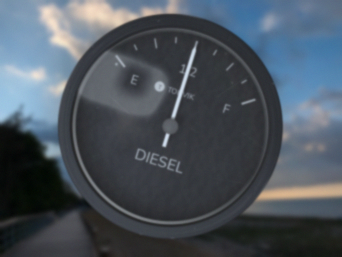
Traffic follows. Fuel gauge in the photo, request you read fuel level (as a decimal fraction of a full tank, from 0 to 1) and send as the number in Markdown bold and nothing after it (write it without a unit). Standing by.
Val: **0.5**
